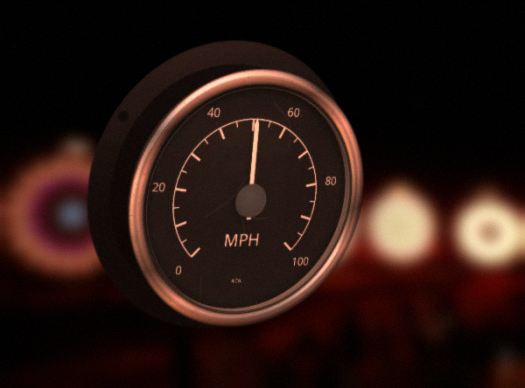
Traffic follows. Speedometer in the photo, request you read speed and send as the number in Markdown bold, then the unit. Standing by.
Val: **50** mph
